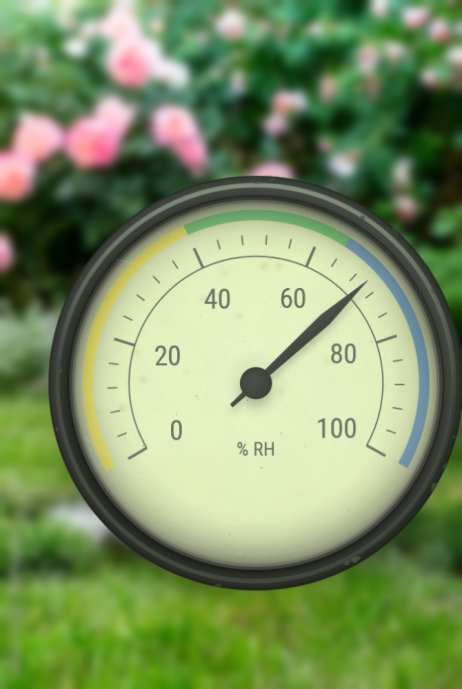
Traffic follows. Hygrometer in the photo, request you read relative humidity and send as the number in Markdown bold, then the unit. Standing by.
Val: **70** %
